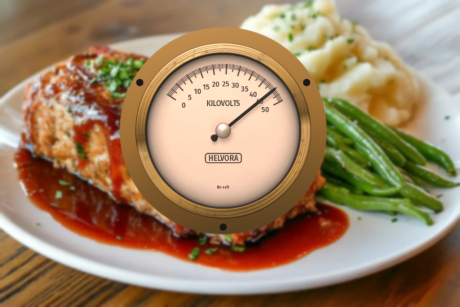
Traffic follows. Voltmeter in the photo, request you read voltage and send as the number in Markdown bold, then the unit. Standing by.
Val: **45** kV
